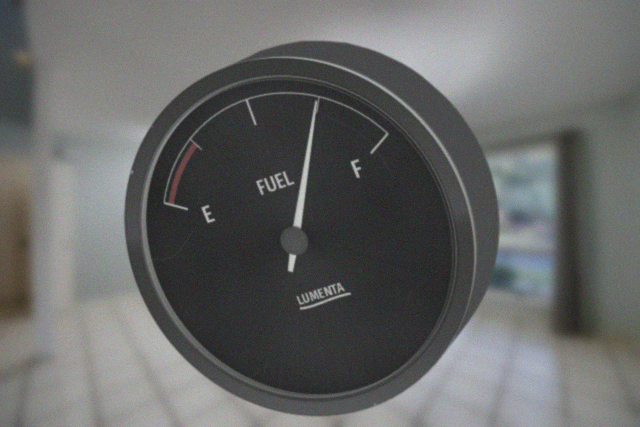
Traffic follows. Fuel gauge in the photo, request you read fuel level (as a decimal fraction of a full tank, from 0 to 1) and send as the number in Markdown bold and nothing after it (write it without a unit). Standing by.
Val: **0.75**
